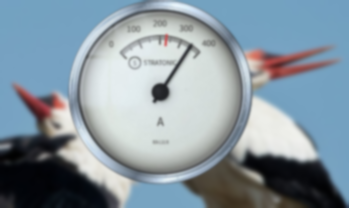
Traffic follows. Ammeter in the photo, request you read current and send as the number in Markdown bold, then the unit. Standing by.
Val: **350** A
